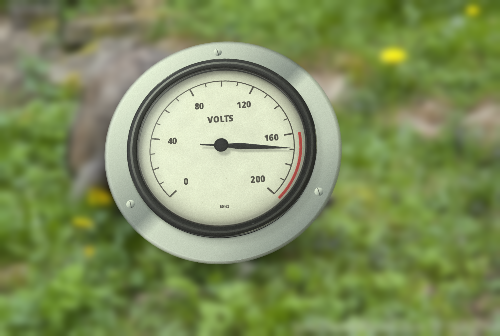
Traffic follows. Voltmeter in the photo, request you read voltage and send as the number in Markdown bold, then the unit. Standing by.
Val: **170** V
